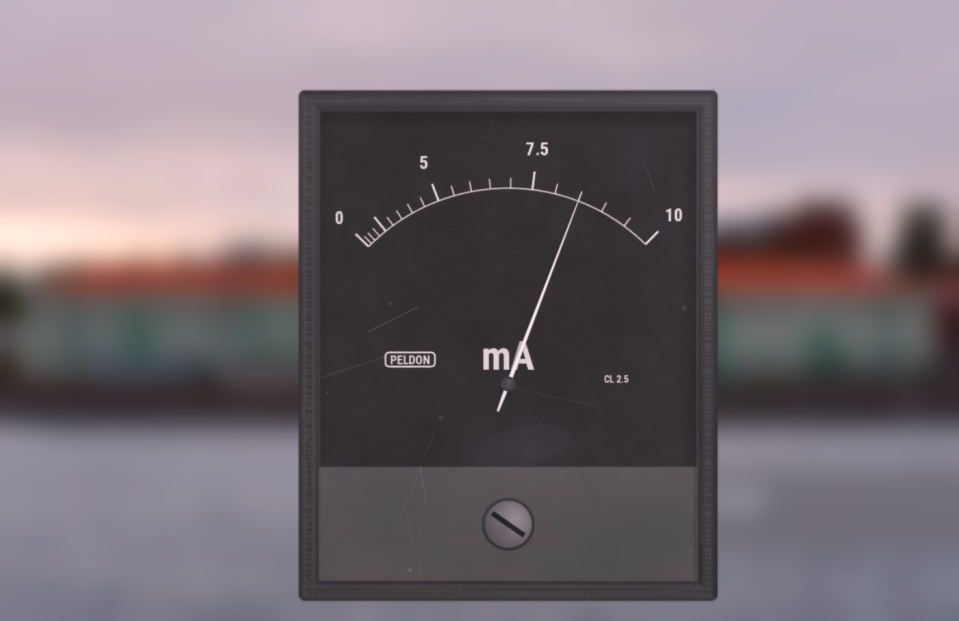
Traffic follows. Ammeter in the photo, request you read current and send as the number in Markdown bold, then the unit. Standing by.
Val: **8.5** mA
